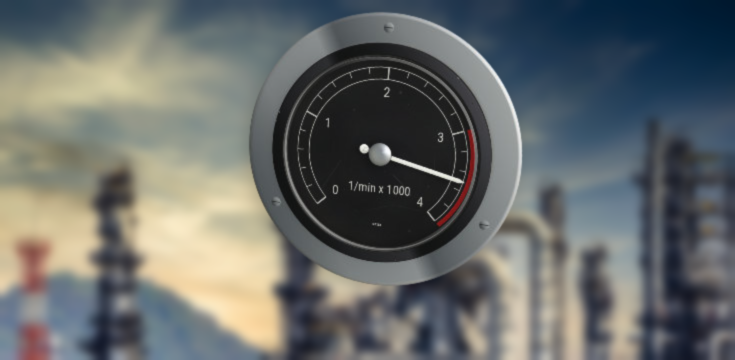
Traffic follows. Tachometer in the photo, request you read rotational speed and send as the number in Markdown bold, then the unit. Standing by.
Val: **3500** rpm
